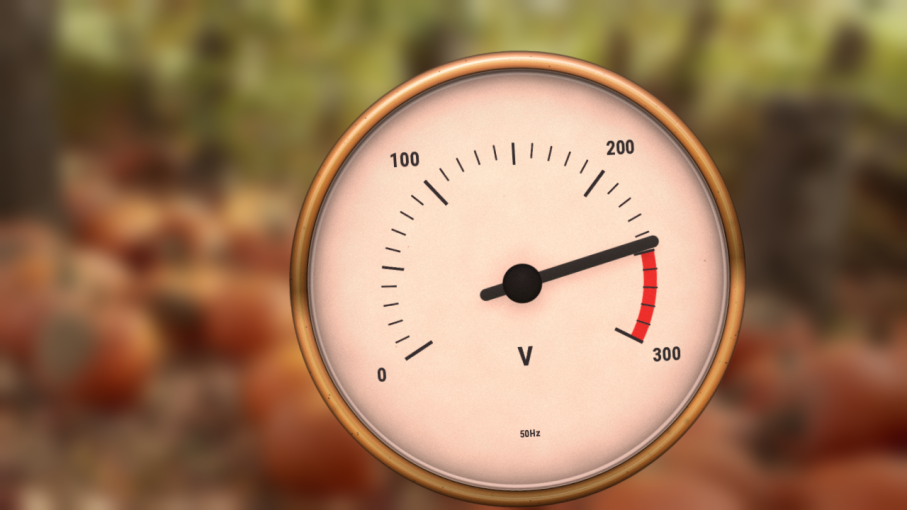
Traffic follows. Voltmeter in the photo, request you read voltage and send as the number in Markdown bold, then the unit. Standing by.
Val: **245** V
